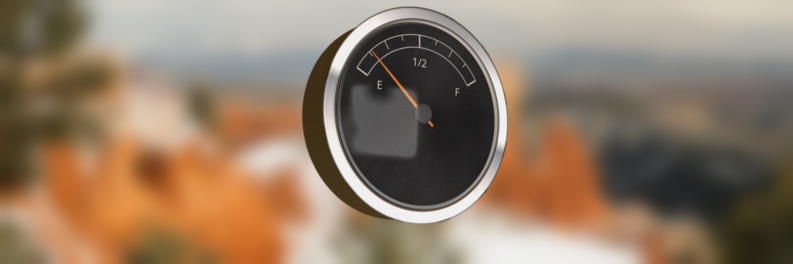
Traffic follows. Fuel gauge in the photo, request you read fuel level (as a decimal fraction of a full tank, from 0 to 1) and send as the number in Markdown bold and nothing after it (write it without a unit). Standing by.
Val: **0.125**
